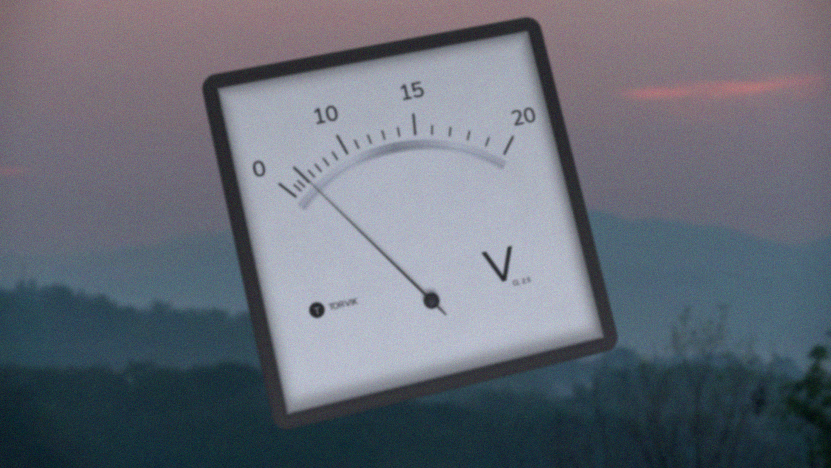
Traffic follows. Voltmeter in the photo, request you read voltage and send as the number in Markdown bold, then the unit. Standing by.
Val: **5** V
